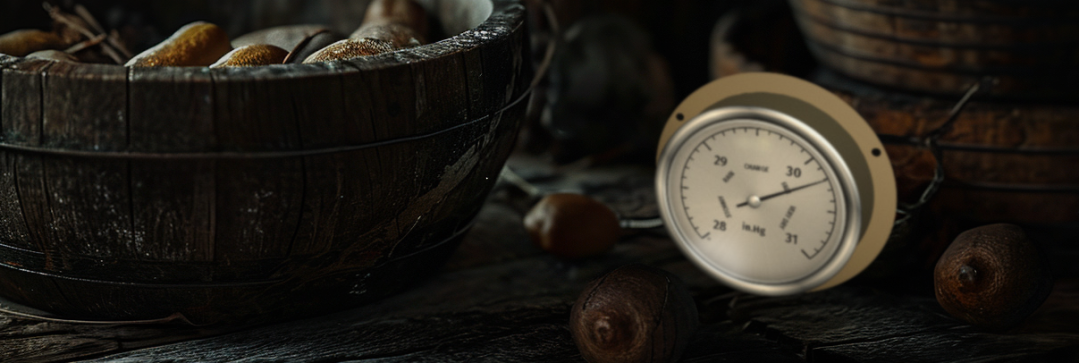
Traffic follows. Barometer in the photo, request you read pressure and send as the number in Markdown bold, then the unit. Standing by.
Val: **30.2** inHg
